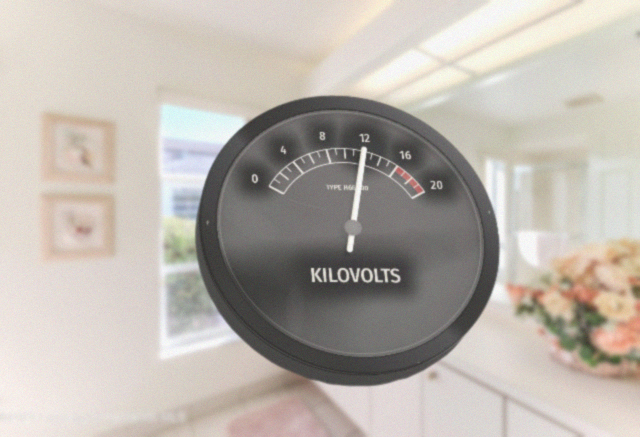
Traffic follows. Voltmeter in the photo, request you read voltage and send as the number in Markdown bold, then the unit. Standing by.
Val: **12** kV
